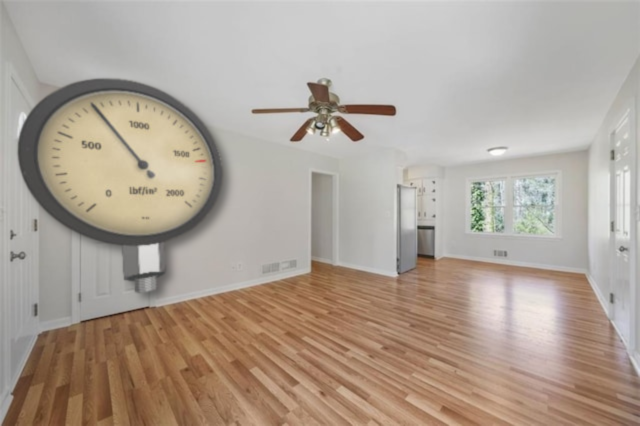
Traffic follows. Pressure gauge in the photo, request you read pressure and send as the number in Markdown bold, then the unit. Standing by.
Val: **750** psi
